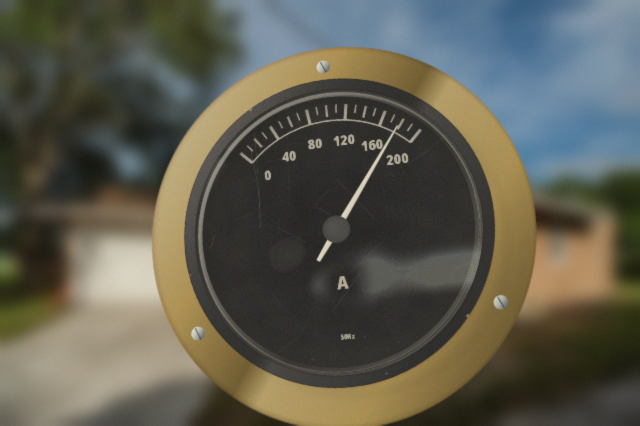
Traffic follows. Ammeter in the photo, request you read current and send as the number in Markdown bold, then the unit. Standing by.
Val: **180** A
